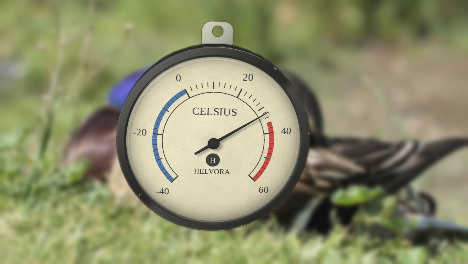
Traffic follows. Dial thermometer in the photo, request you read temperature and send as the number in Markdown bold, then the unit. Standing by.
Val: **32** °C
